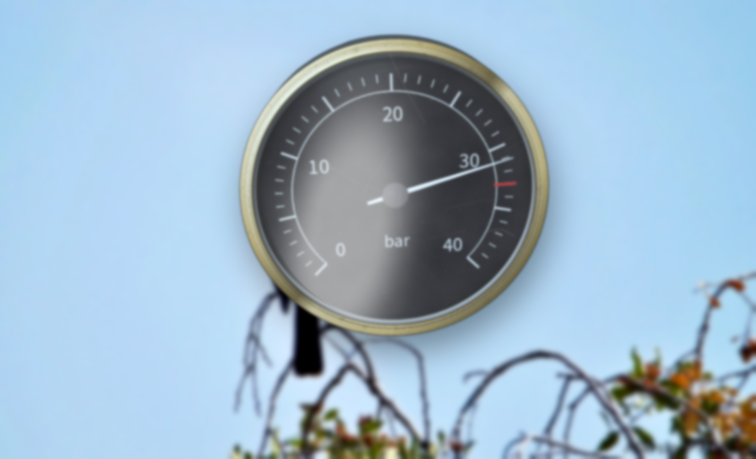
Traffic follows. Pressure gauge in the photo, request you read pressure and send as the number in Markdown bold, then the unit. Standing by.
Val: **31** bar
